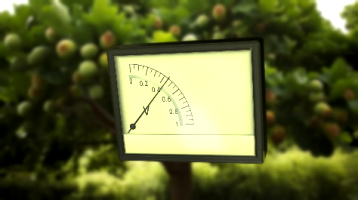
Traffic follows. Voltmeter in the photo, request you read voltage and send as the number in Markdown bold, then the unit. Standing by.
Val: **0.45** V
